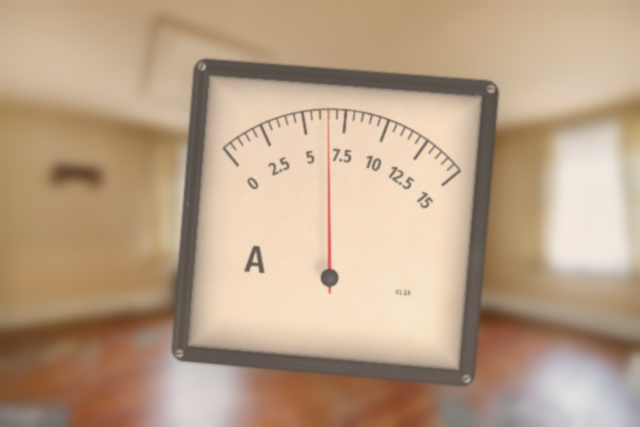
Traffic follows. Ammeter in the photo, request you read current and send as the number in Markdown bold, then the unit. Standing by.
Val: **6.5** A
